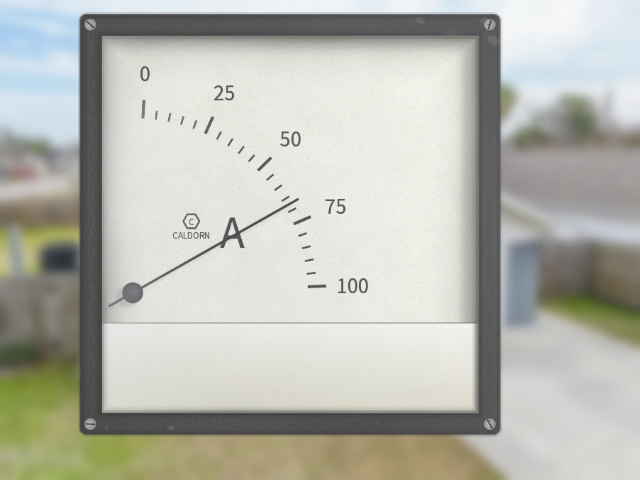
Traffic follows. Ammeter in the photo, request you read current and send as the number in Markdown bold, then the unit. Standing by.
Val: **67.5** A
